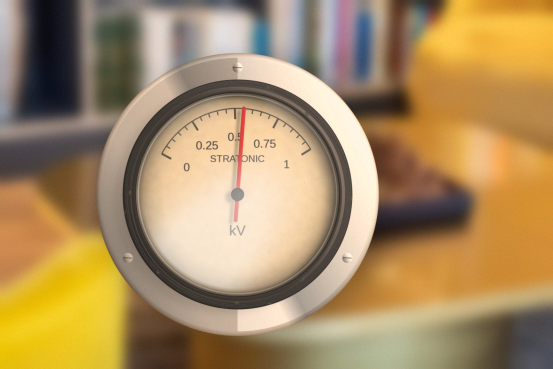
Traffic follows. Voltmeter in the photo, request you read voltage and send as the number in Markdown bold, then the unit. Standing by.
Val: **0.55** kV
